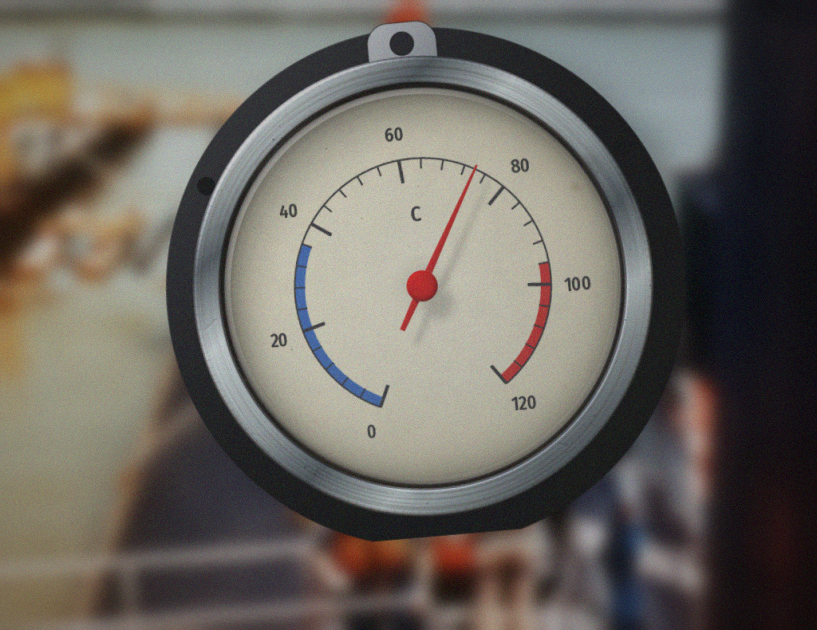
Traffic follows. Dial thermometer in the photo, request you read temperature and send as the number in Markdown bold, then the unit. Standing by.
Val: **74** °C
